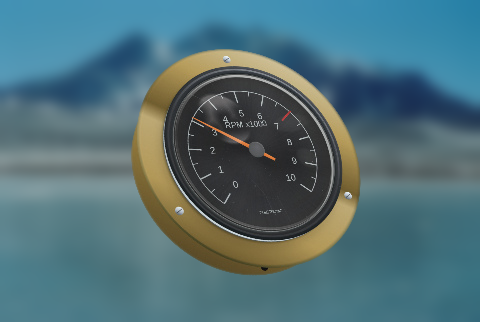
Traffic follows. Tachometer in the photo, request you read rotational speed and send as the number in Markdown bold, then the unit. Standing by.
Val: **3000** rpm
